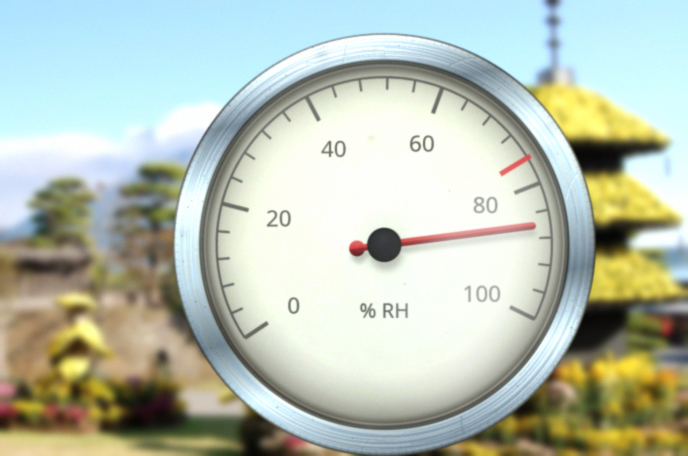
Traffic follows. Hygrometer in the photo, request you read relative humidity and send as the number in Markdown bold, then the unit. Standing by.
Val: **86** %
